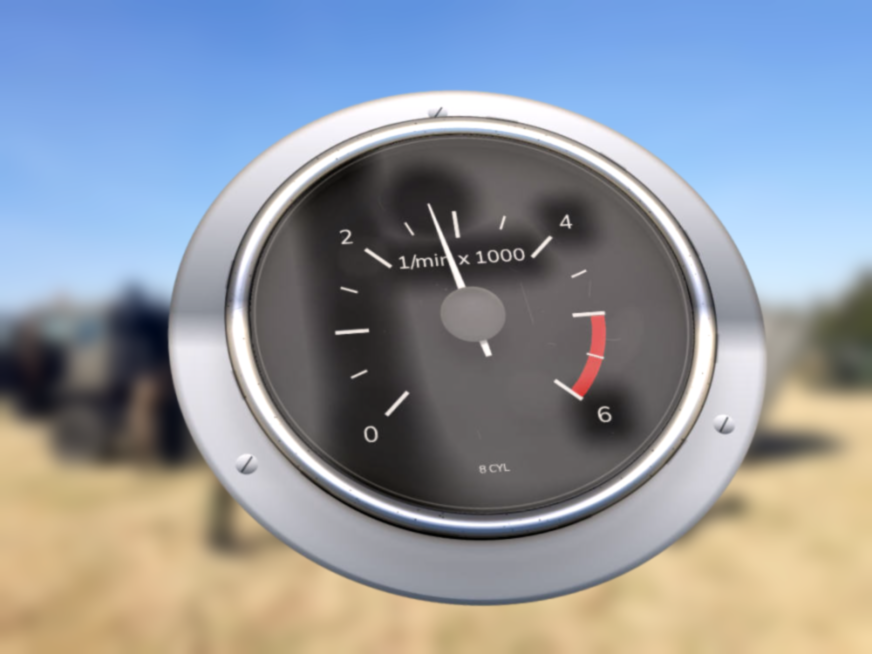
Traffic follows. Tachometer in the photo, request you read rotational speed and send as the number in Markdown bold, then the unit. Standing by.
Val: **2750** rpm
